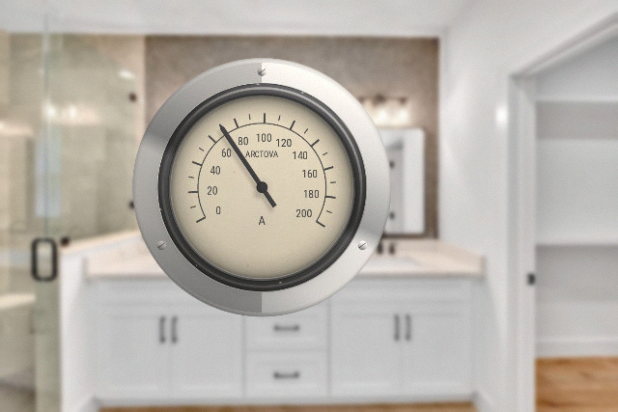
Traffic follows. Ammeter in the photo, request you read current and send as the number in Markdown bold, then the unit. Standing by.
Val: **70** A
